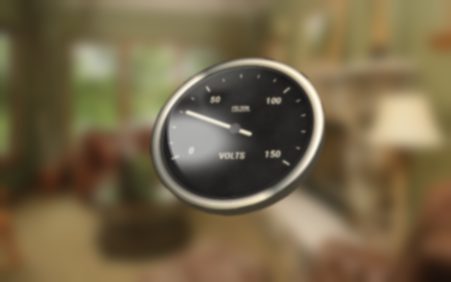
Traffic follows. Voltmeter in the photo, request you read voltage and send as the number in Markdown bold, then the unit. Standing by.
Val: **30** V
